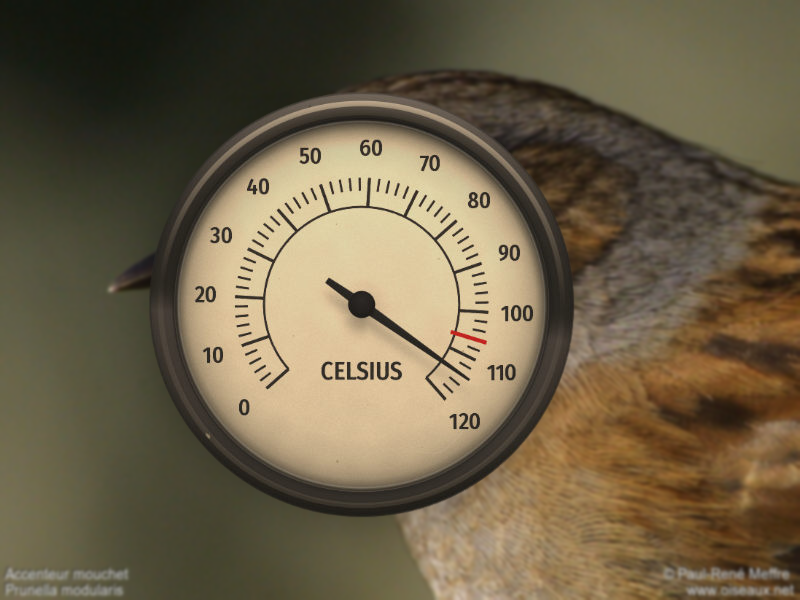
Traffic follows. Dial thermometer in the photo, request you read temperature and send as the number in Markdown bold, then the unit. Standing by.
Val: **114** °C
